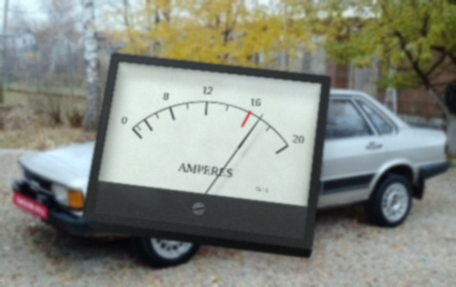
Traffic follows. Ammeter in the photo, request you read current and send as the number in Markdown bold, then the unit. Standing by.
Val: **17** A
